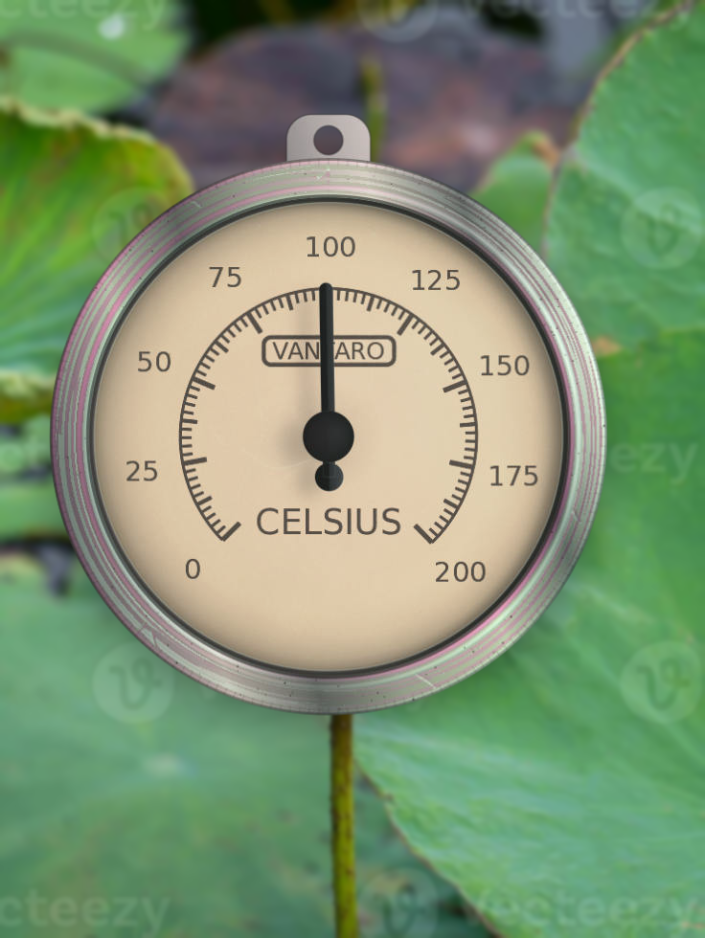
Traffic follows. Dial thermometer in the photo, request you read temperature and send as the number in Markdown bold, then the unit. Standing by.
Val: **98.75** °C
